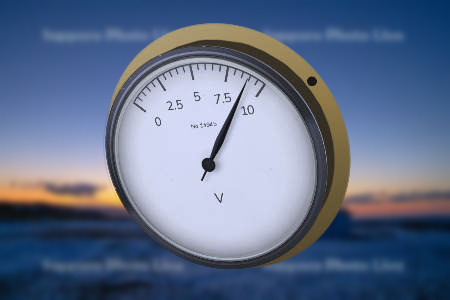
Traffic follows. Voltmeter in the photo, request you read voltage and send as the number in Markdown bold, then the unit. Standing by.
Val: **9** V
